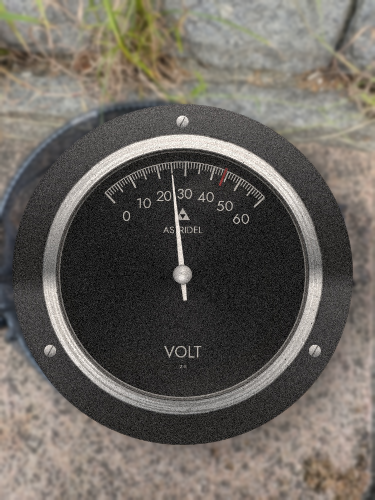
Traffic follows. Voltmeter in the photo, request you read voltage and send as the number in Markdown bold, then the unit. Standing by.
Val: **25** V
